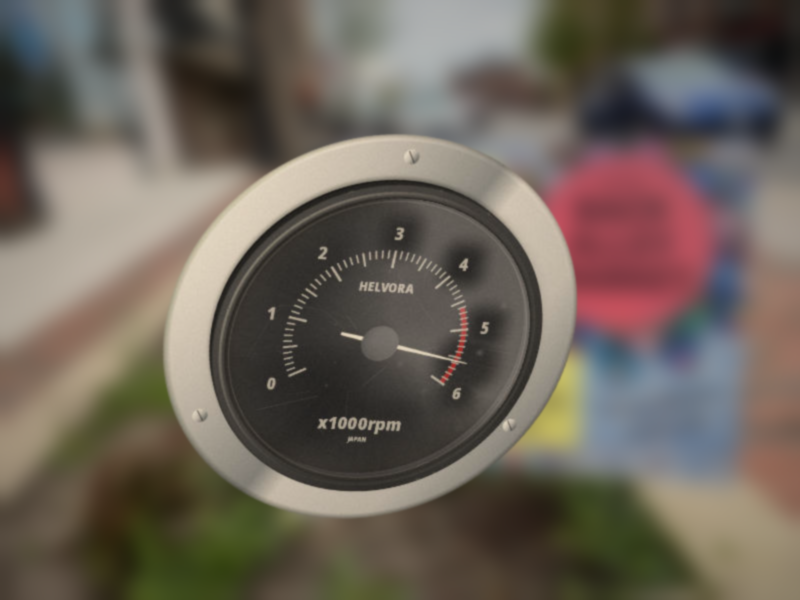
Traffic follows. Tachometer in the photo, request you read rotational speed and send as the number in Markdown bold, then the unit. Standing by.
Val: **5500** rpm
